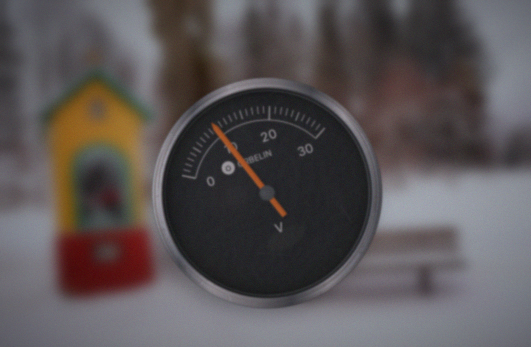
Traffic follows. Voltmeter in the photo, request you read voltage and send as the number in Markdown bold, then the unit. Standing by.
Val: **10** V
